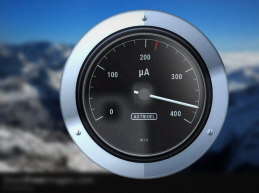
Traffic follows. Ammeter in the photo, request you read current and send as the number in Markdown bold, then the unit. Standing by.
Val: **370** µA
